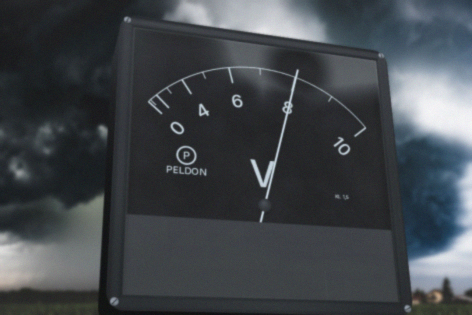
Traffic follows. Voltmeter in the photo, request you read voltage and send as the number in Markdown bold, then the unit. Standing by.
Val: **8** V
